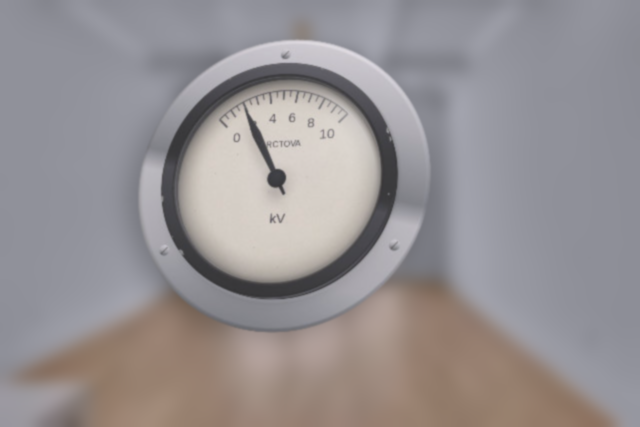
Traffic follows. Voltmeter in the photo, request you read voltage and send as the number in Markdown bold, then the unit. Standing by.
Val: **2** kV
